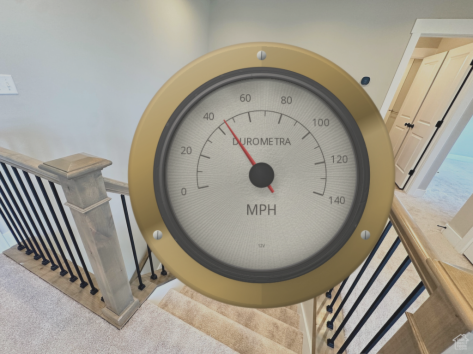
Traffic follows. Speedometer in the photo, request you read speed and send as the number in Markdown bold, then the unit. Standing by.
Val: **45** mph
